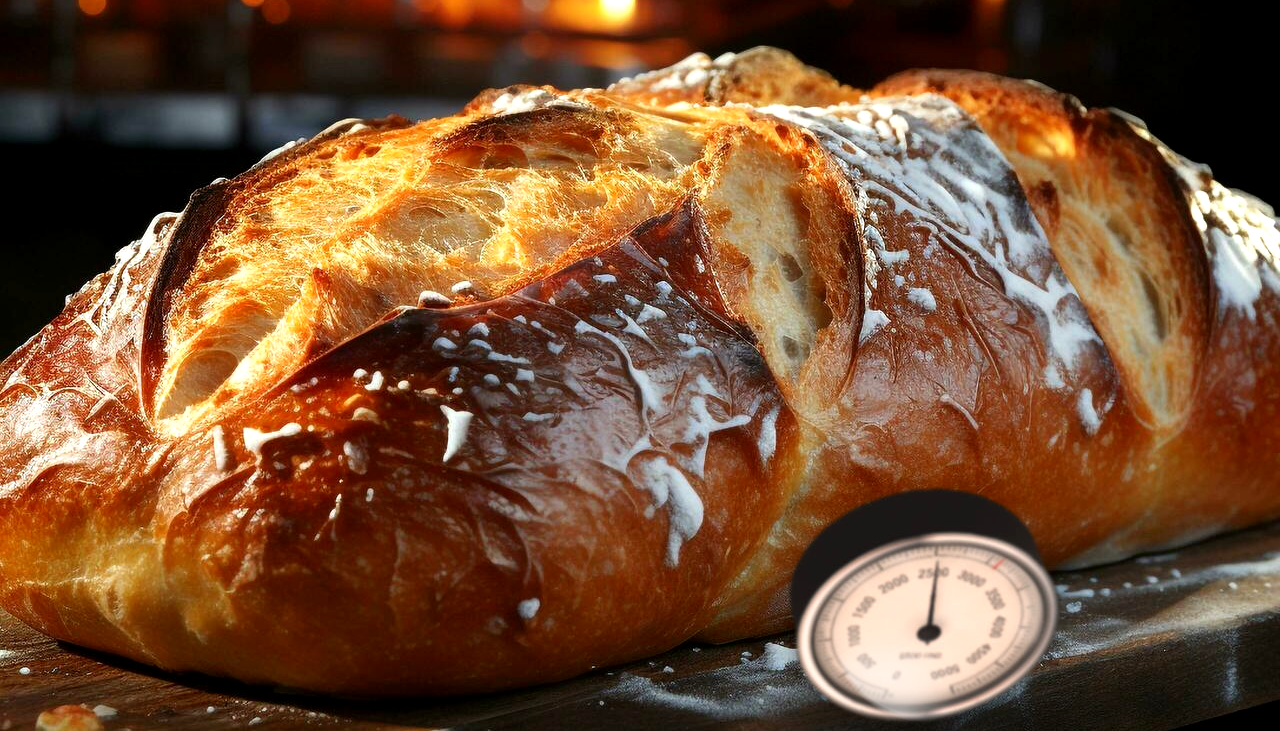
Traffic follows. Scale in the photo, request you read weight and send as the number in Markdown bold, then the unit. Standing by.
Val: **2500** g
